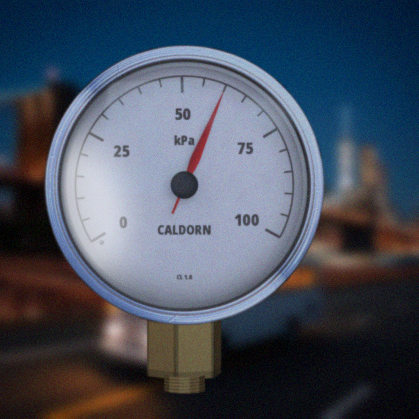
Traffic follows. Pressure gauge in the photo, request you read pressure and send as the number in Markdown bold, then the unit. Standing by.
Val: **60** kPa
